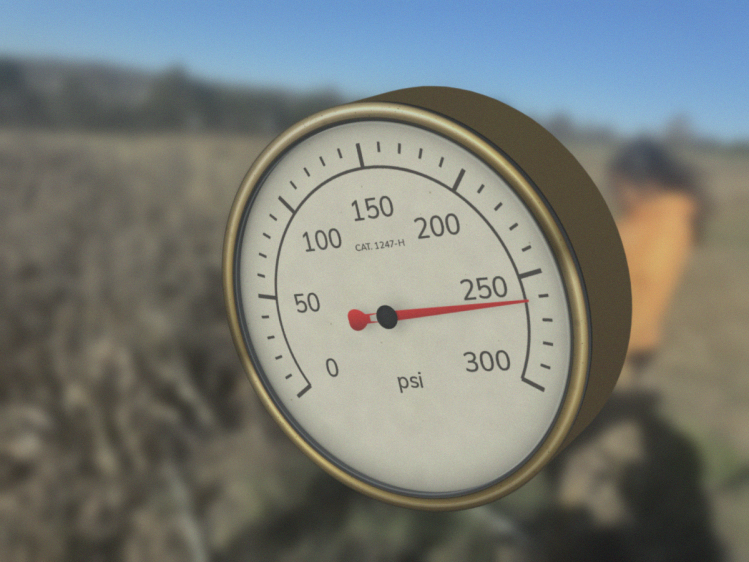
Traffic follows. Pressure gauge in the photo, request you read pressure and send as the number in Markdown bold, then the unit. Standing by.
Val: **260** psi
